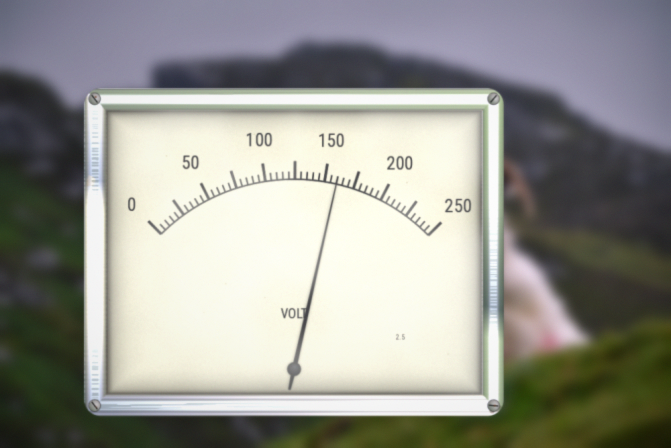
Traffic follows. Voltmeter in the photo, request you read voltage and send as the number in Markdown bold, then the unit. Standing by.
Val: **160** V
